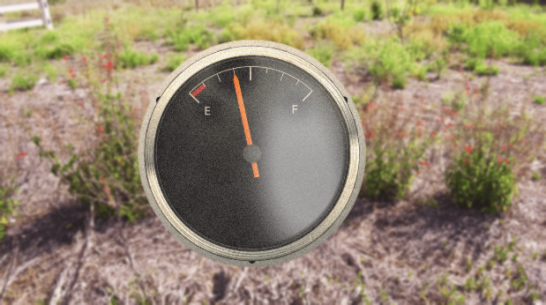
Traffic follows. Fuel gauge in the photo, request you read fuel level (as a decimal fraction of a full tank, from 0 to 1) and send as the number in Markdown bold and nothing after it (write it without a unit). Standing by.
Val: **0.375**
